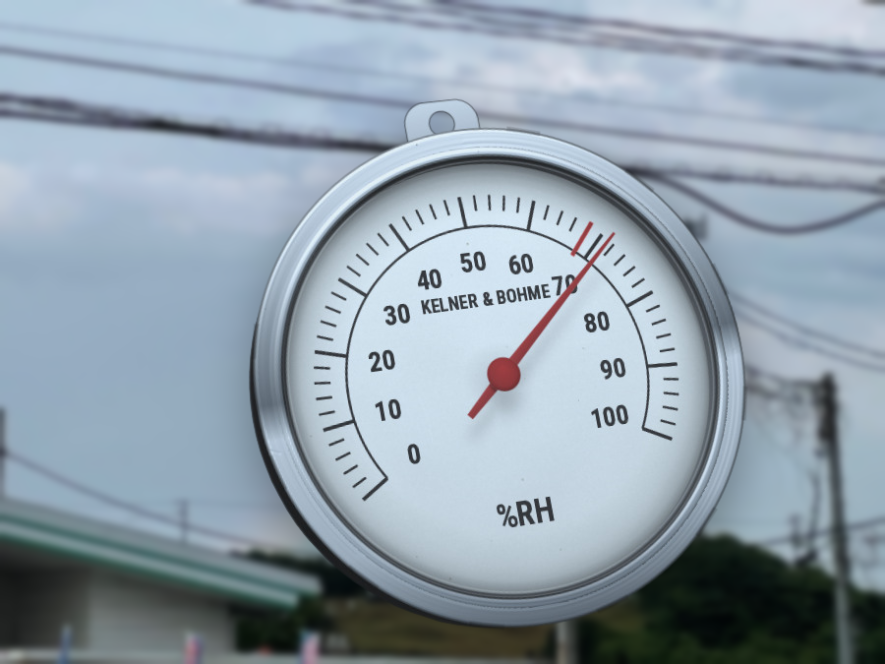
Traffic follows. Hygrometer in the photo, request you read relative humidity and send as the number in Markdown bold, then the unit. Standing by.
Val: **71** %
